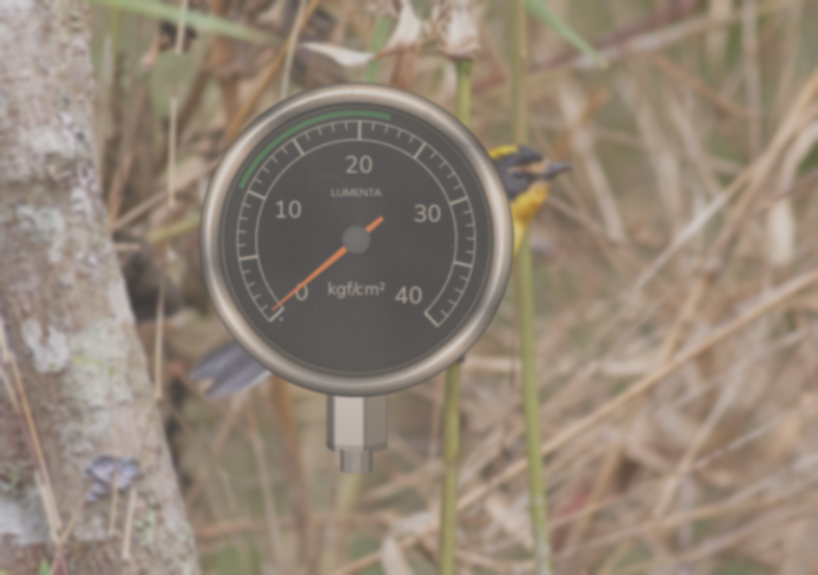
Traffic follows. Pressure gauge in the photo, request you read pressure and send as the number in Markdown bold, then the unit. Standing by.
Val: **0.5** kg/cm²
